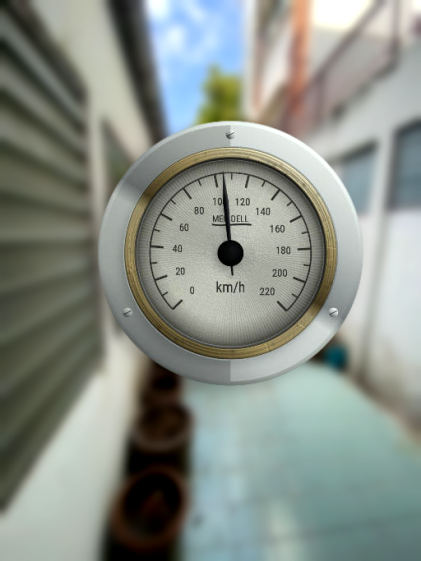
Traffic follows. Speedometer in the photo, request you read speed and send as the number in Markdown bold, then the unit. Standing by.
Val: **105** km/h
